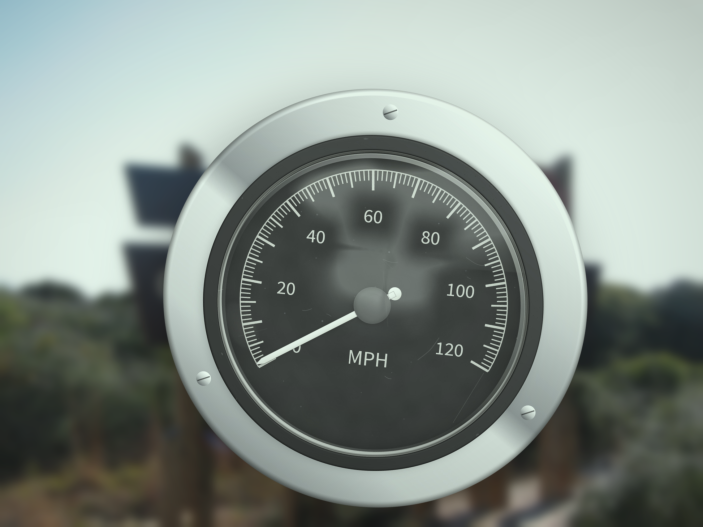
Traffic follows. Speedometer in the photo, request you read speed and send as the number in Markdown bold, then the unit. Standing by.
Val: **1** mph
